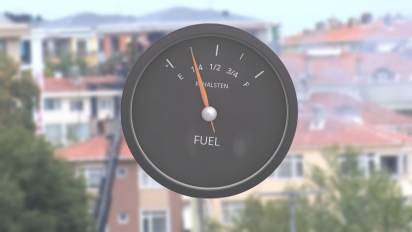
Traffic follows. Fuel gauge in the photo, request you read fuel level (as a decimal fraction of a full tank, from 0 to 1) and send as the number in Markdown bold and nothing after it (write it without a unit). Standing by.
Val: **0.25**
